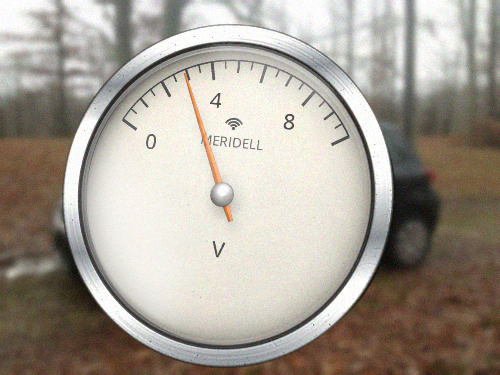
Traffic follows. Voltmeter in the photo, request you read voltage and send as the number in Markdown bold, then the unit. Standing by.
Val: **3** V
